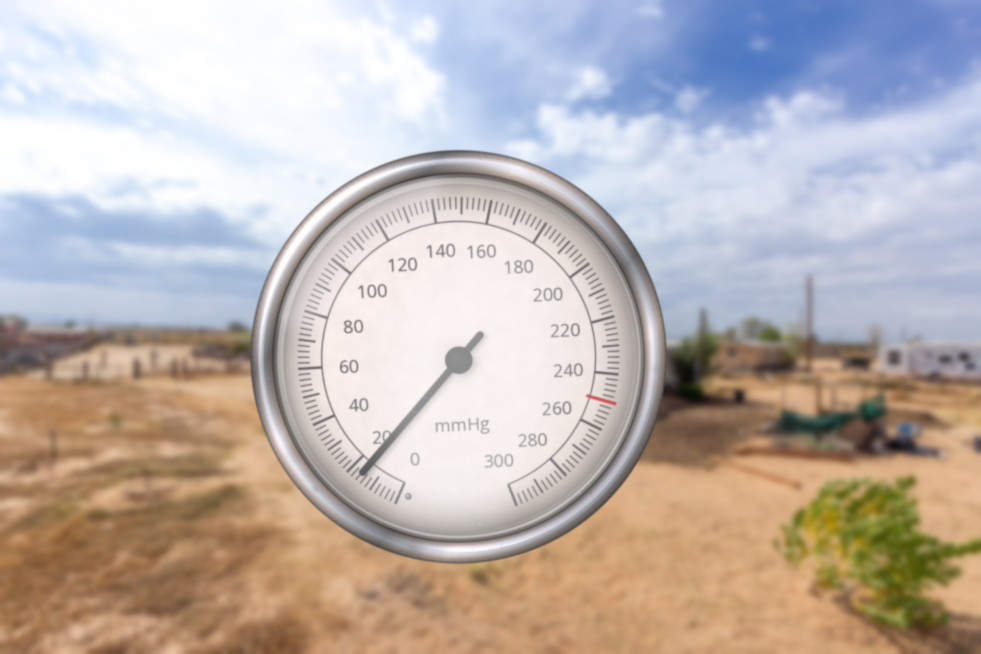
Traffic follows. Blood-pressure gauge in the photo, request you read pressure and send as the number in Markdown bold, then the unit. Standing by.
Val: **16** mmHg
